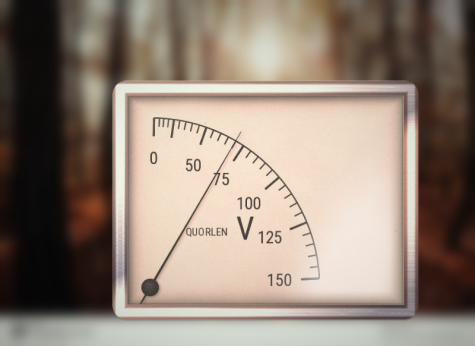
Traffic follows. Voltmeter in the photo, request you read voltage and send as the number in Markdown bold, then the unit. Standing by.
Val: **70** V
